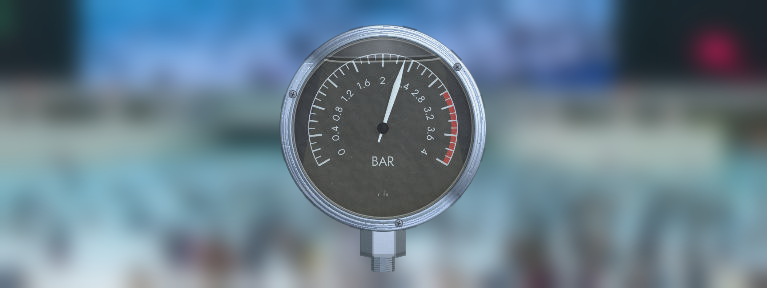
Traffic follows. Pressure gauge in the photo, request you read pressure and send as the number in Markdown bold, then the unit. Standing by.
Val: **2.3** bar
